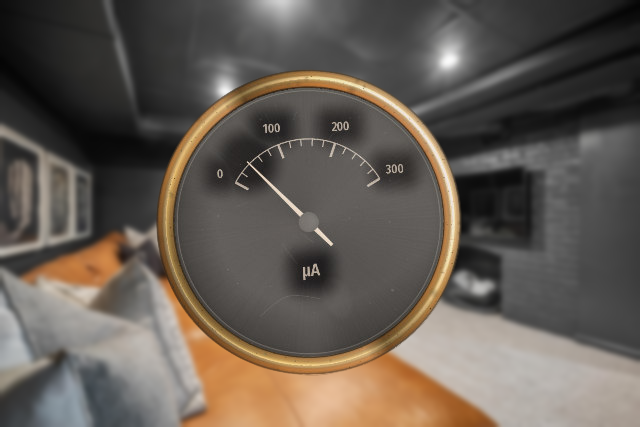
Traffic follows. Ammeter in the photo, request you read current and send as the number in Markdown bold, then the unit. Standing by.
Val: **40** µA
